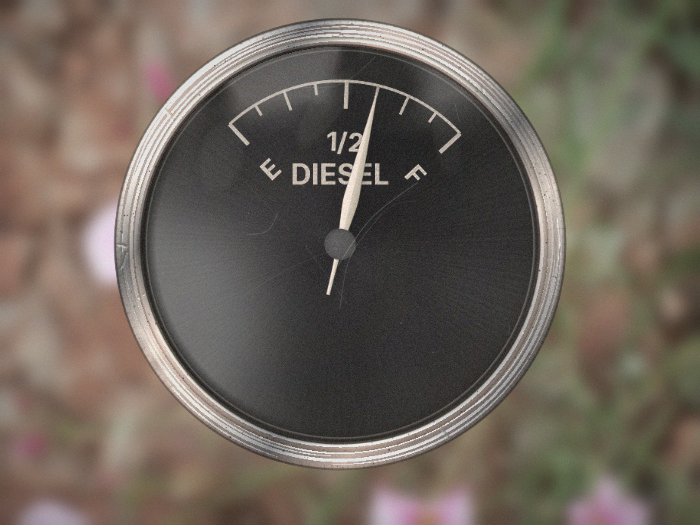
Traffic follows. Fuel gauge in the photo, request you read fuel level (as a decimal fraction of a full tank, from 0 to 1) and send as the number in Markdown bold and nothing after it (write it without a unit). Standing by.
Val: **0.625**
